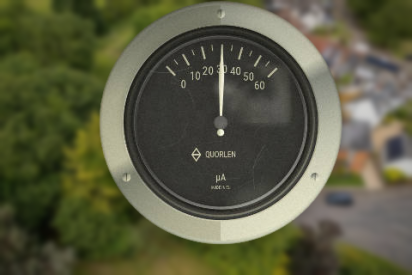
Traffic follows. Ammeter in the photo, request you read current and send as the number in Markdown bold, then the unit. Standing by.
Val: **30** µA
